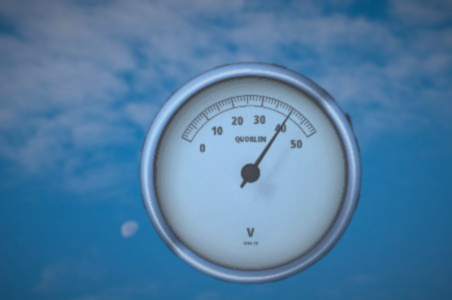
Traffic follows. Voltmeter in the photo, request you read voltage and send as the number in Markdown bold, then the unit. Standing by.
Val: **40** V
